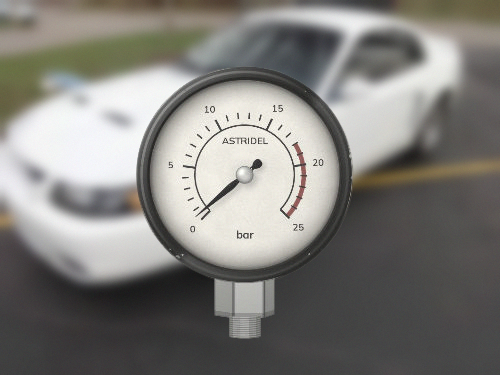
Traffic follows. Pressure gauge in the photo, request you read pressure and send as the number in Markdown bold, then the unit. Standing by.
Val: **0.5** bar
